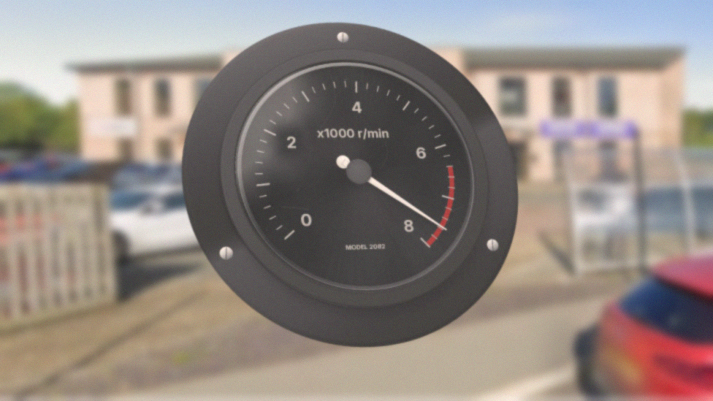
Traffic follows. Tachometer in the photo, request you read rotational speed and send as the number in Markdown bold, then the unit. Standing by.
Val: **7600** rpm
